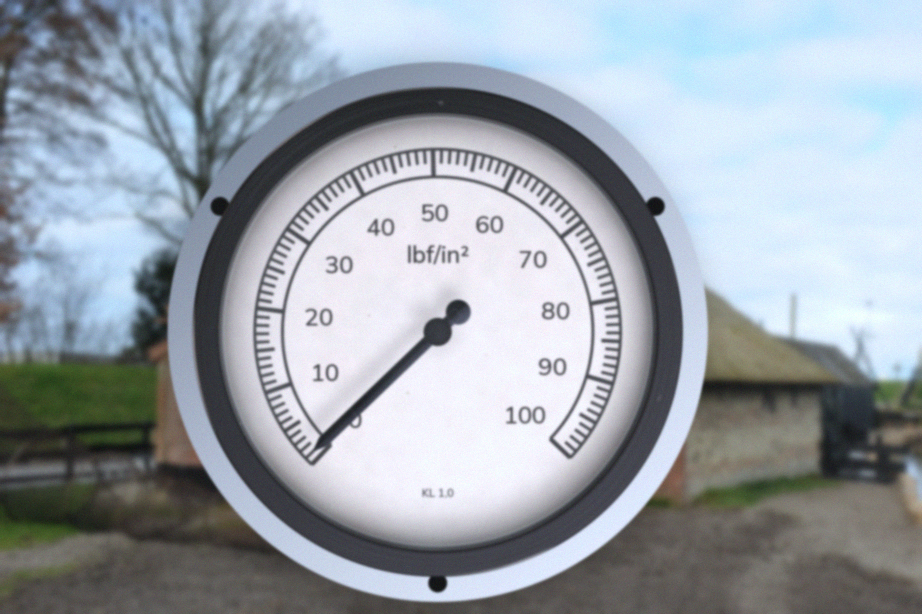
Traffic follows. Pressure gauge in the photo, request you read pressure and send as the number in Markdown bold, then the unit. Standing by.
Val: **1** psi
